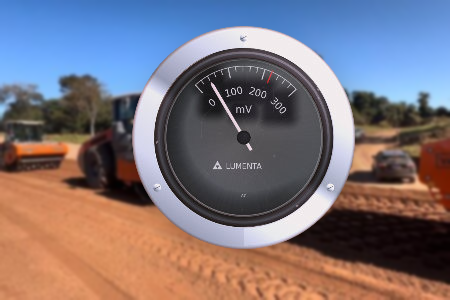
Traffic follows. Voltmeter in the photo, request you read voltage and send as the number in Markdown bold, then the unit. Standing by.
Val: **40** mV
